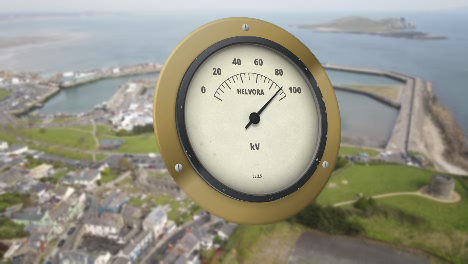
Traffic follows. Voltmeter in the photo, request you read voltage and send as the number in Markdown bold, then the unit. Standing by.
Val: **90** kV
